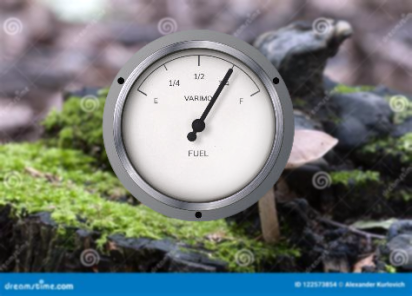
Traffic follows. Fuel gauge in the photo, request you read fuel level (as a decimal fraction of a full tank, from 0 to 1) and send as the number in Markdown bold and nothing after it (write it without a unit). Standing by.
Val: **0.75**
